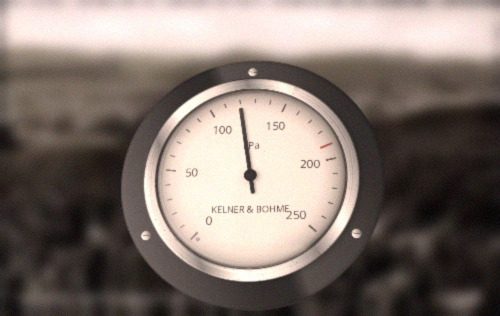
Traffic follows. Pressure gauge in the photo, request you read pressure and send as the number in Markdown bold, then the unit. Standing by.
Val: **120** kPa
